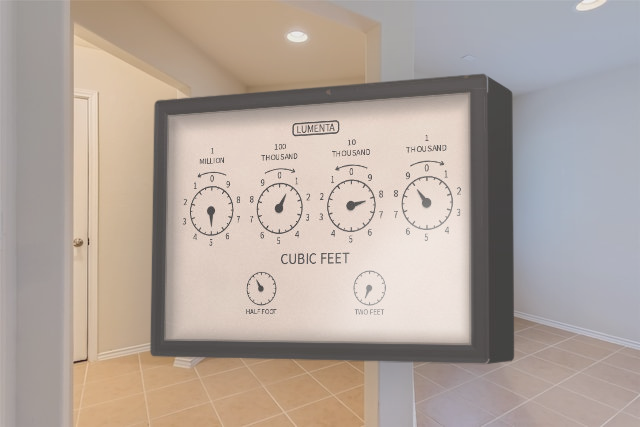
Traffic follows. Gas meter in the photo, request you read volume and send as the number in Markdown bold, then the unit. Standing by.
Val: **507900** ft³
